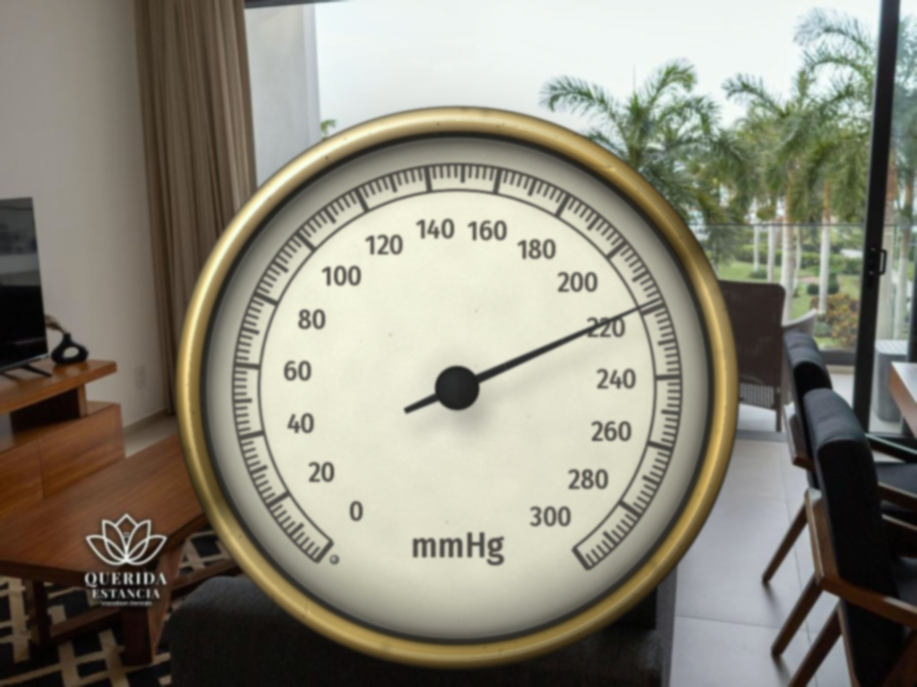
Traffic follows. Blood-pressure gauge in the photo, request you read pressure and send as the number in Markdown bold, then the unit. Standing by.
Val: **218** mmHg
